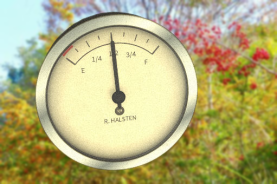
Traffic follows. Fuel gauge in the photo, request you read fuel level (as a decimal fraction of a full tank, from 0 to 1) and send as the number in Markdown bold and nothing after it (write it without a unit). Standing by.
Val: **0.5**
